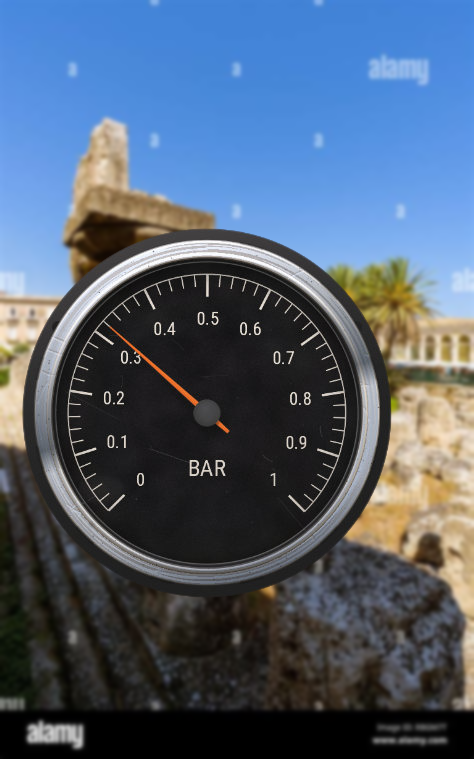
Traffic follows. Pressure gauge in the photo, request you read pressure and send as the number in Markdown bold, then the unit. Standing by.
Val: **0.32** bar
